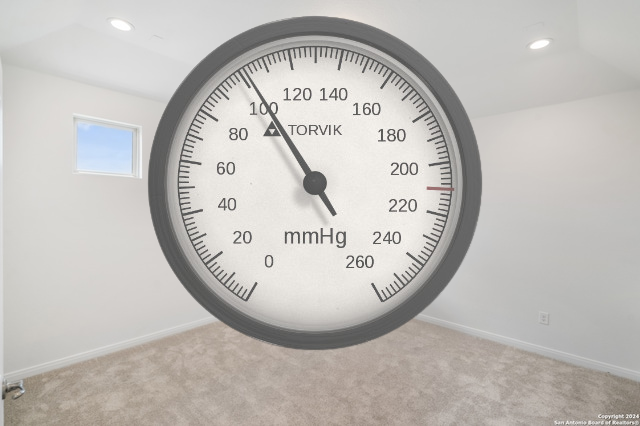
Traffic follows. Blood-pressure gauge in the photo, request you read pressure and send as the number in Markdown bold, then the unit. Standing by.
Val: **102** mmHg
